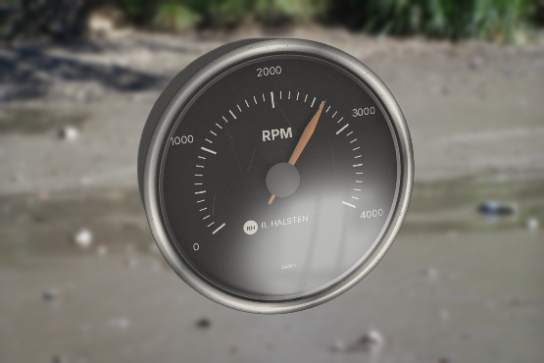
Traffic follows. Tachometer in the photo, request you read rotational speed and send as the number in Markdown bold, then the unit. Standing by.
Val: **2600** rpm
